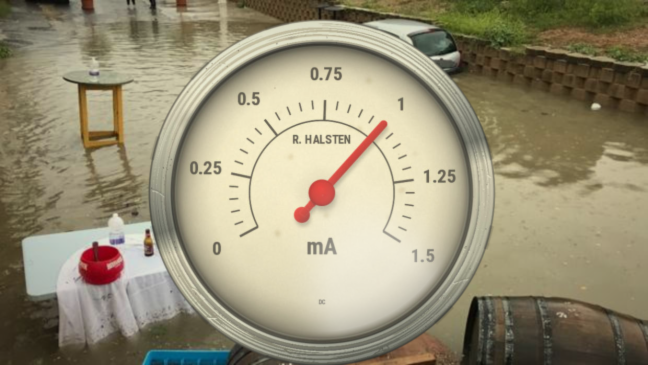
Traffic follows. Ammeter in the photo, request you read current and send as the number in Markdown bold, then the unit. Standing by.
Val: **1** mA
